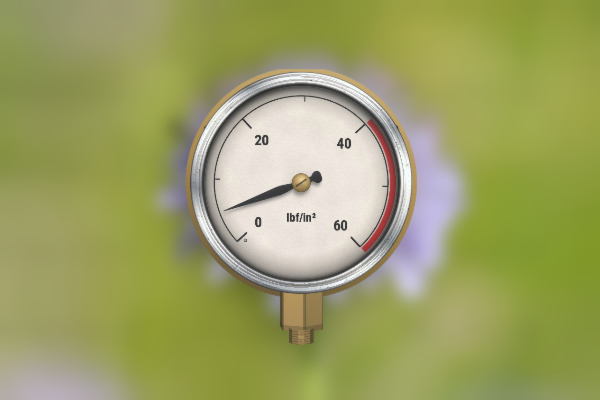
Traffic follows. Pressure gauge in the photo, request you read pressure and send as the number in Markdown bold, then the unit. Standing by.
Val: **5** psi
